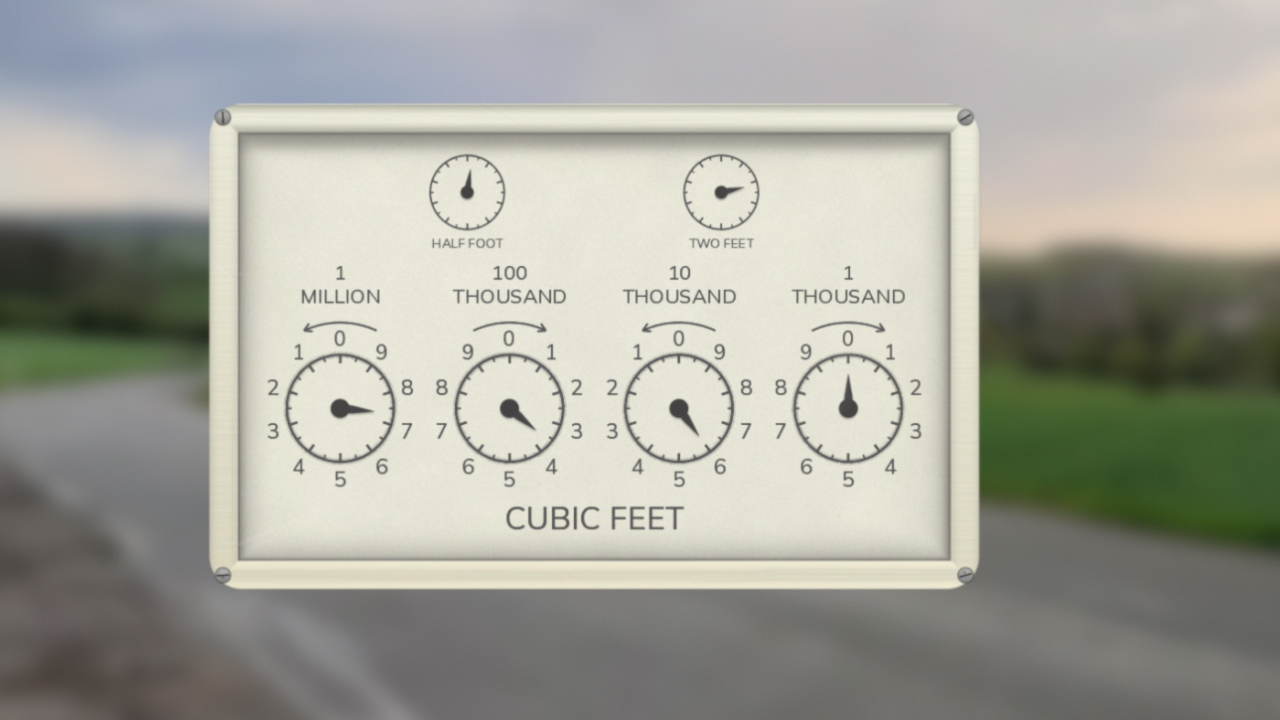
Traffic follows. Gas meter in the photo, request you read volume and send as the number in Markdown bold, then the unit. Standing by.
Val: **736000** ft³
